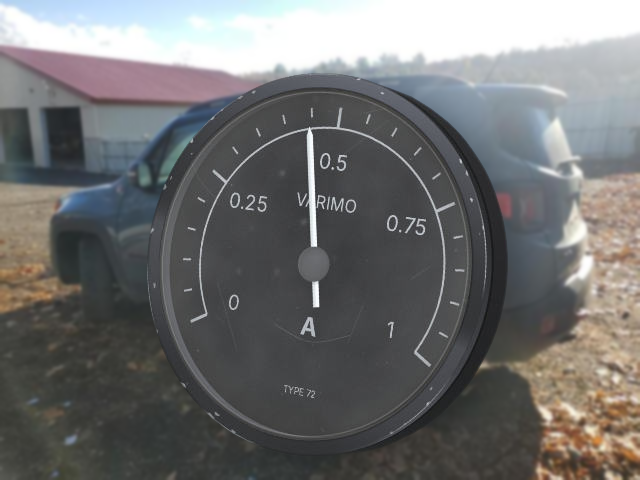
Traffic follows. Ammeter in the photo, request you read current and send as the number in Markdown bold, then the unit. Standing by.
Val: **0.45** A
